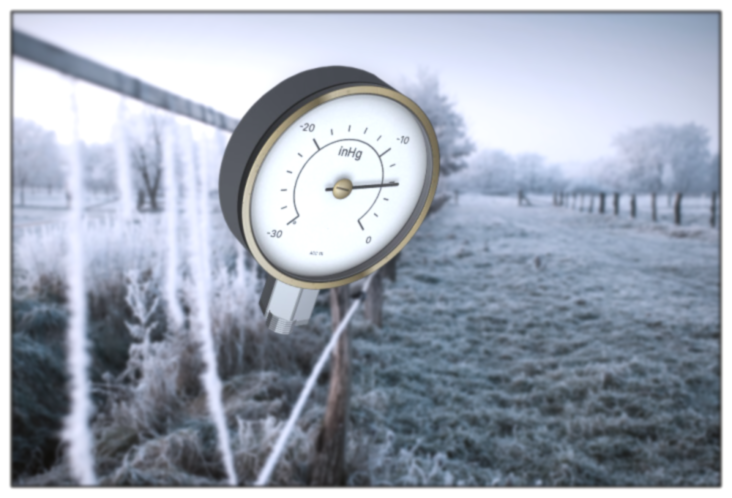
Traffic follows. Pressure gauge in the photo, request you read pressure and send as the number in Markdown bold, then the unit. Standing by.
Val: **-6** inHg
